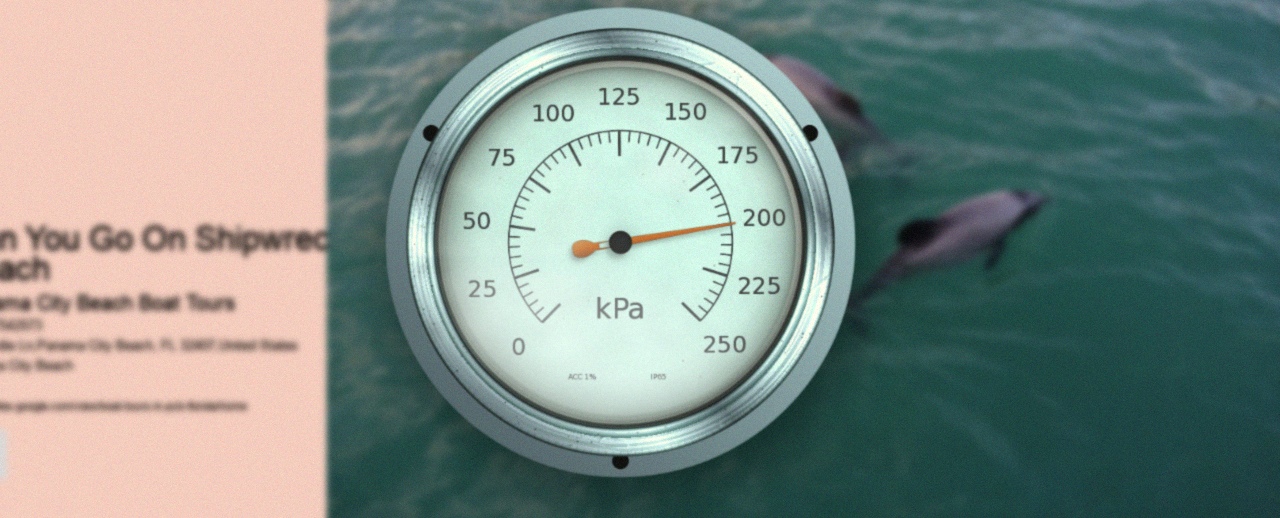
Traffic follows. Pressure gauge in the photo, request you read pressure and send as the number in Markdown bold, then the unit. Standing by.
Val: **200** kPa
